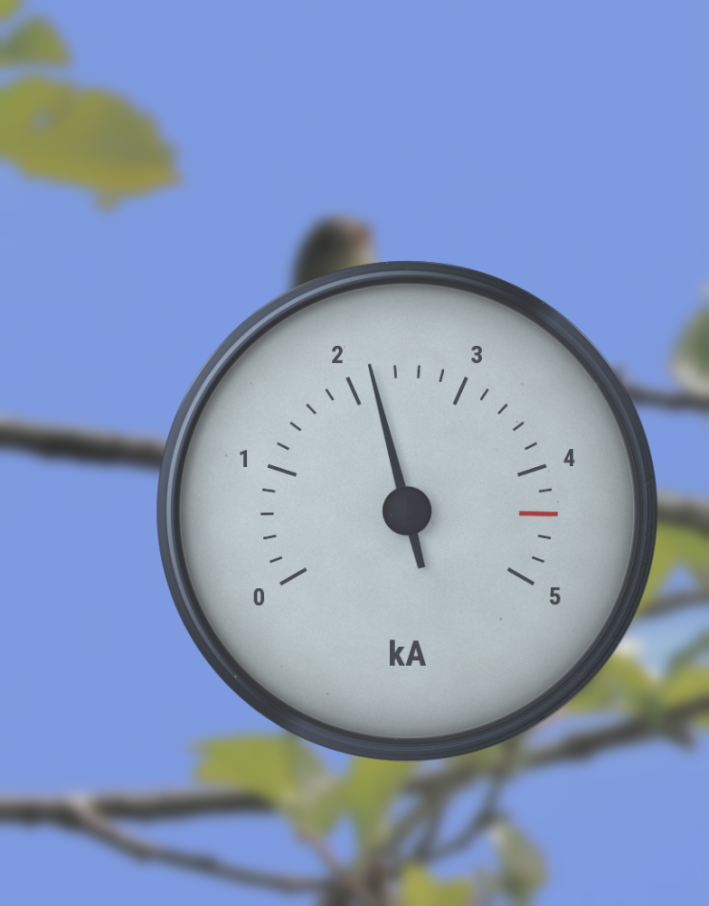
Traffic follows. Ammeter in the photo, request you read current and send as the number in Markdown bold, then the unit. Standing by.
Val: **2.2** kA
